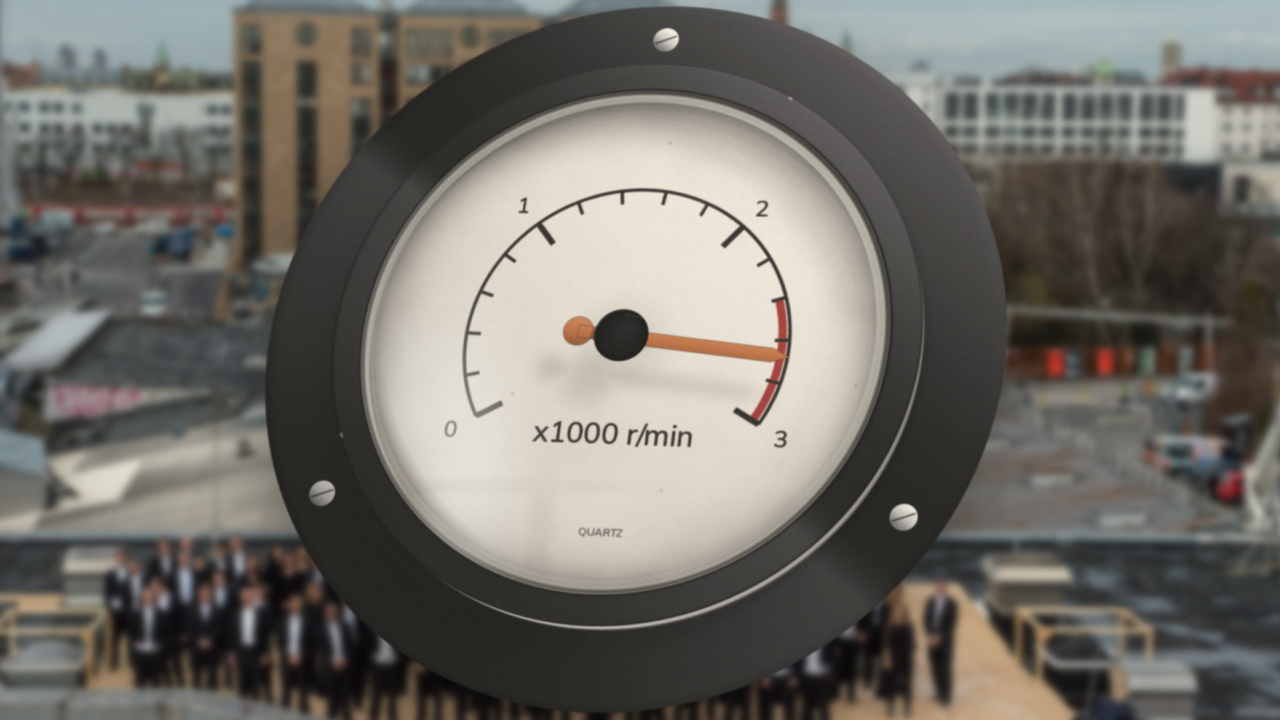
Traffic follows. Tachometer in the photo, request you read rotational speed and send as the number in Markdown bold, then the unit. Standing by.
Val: **2700** rpm
